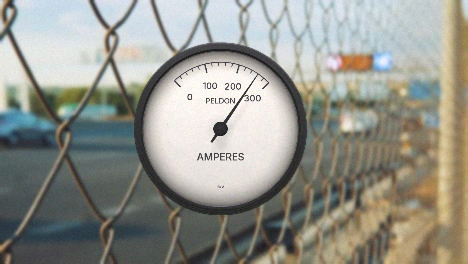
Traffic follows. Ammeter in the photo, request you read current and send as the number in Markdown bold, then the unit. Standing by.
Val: **260** A
